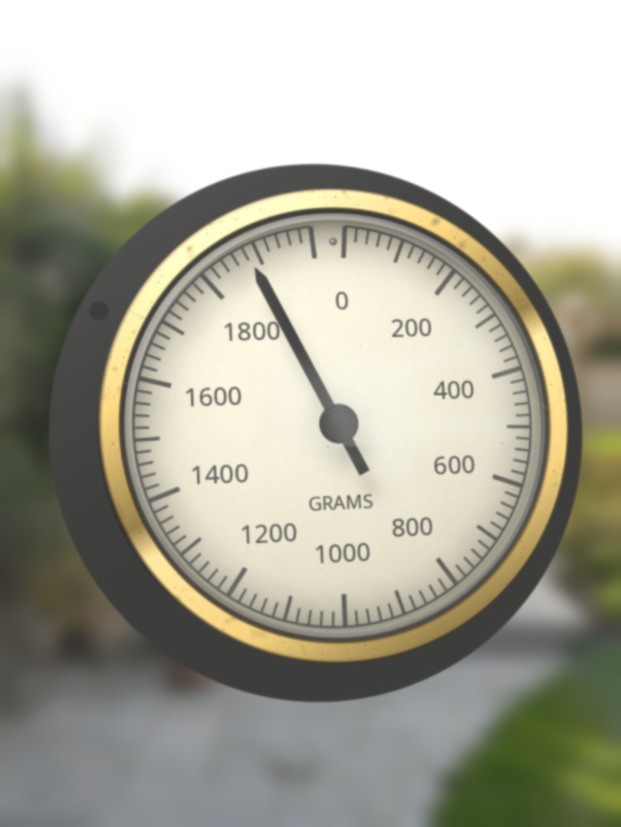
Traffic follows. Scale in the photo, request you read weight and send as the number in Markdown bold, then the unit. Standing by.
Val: **1880** g
